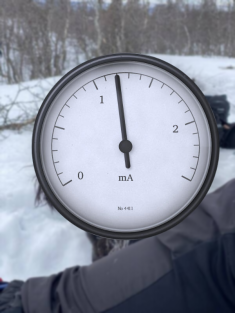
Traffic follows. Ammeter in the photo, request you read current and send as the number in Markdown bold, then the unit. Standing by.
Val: **1.2** mA
